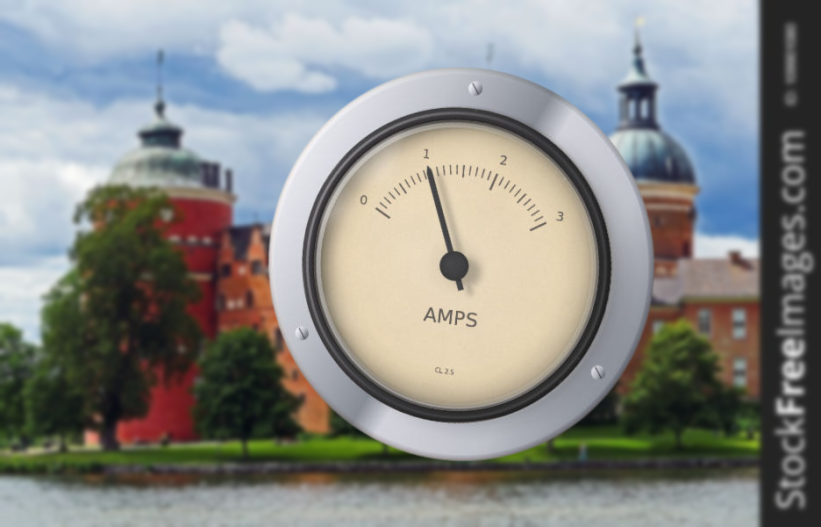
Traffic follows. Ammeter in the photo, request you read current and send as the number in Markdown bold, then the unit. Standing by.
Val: **1** A
